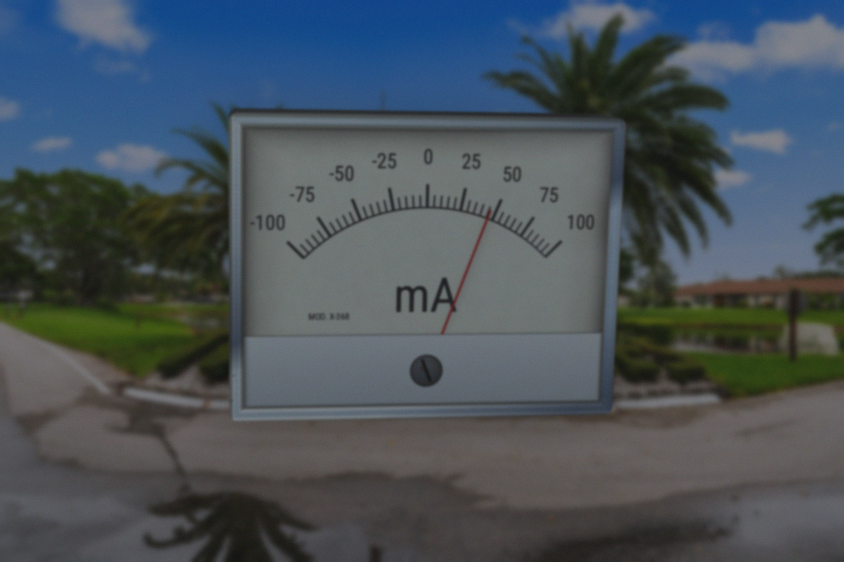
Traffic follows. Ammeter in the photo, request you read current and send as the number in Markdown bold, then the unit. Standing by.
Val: **45** mA
